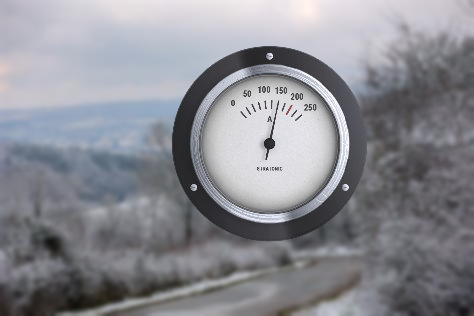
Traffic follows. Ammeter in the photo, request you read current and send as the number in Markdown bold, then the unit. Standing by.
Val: **150** A
